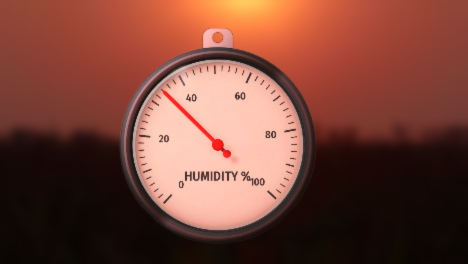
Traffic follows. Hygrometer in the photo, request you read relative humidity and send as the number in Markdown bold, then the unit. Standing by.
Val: **34** %
